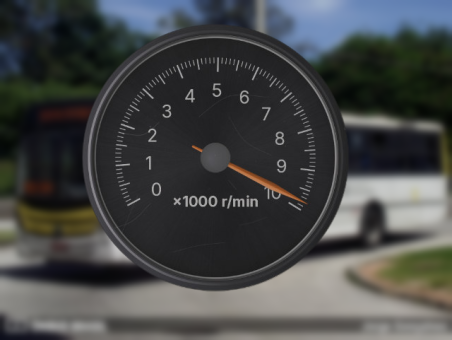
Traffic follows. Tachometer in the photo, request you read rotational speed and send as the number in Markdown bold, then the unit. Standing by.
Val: **9800** rpm
